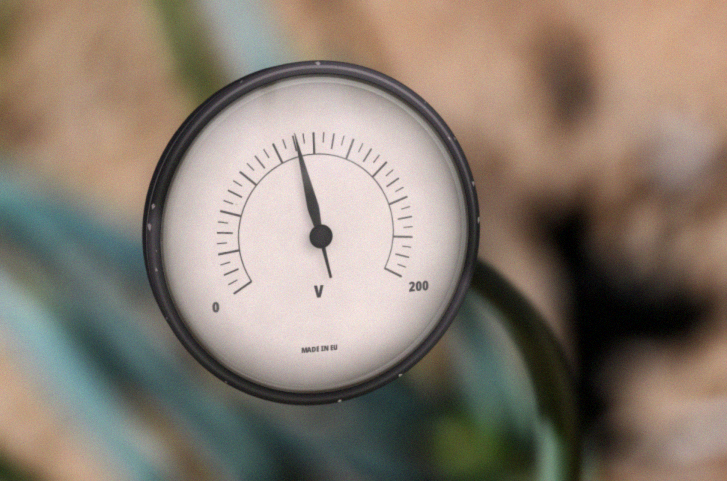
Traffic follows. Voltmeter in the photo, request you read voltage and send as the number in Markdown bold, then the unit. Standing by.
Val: **90** V
